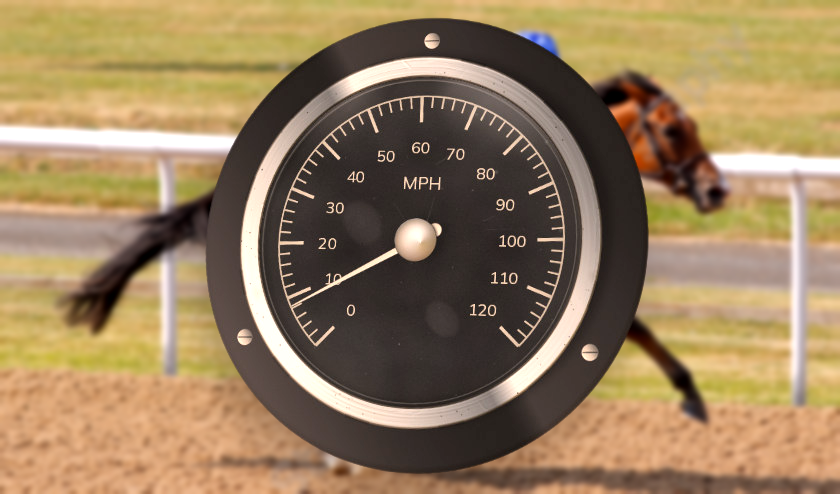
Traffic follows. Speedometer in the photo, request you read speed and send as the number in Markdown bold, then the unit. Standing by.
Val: **8** mph
